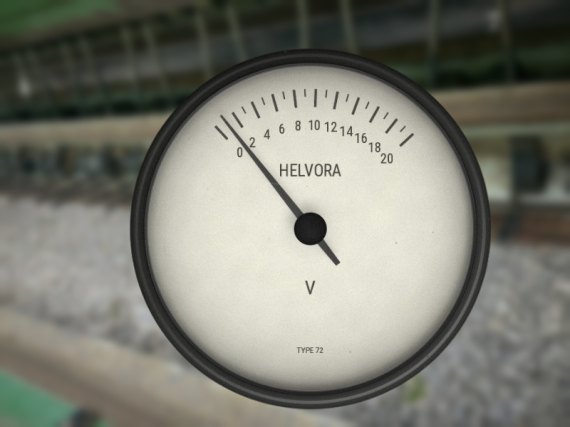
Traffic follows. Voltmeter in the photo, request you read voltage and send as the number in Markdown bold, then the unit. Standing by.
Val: **1** V
